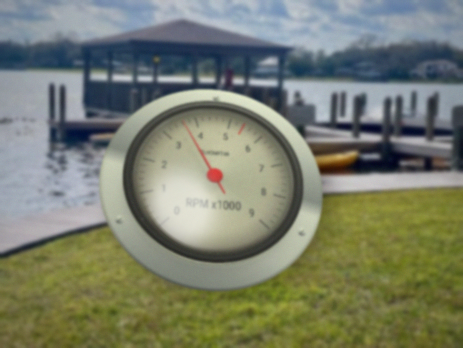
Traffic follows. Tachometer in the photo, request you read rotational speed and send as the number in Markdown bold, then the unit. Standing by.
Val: **3600** rpm
